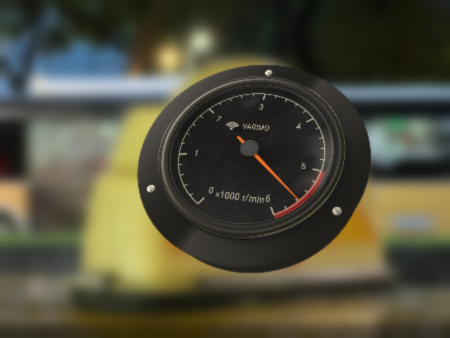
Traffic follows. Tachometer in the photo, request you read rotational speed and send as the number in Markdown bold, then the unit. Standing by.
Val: **5600** rpm
